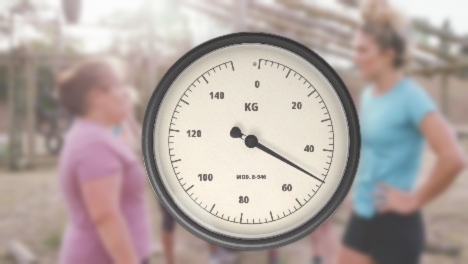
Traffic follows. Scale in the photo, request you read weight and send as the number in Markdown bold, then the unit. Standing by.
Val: **50** kg
